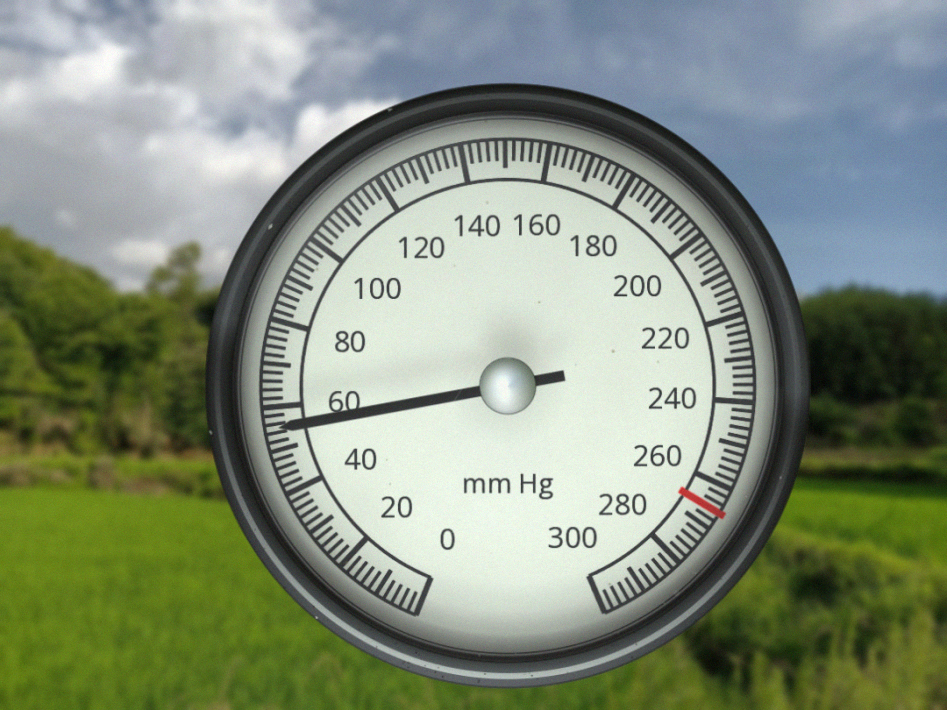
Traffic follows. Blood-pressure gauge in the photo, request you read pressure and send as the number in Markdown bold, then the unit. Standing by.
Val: **55** mmHg
